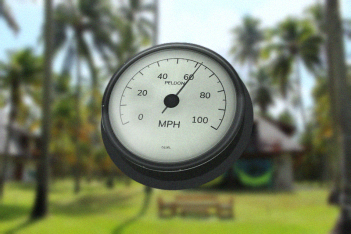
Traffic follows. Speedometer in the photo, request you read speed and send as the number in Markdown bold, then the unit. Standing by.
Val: **62.5** mph
